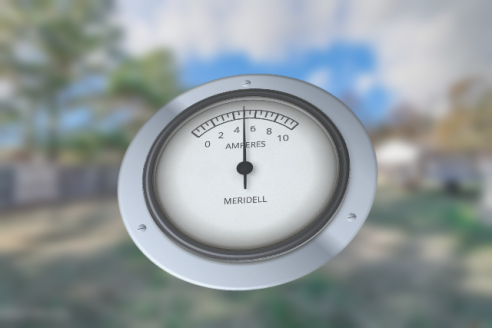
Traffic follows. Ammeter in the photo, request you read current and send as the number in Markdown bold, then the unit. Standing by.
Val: **5** A
